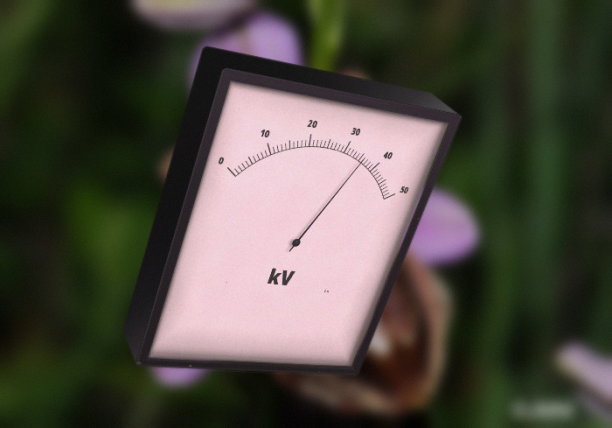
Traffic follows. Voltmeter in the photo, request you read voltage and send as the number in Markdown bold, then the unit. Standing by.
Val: **35** kV
